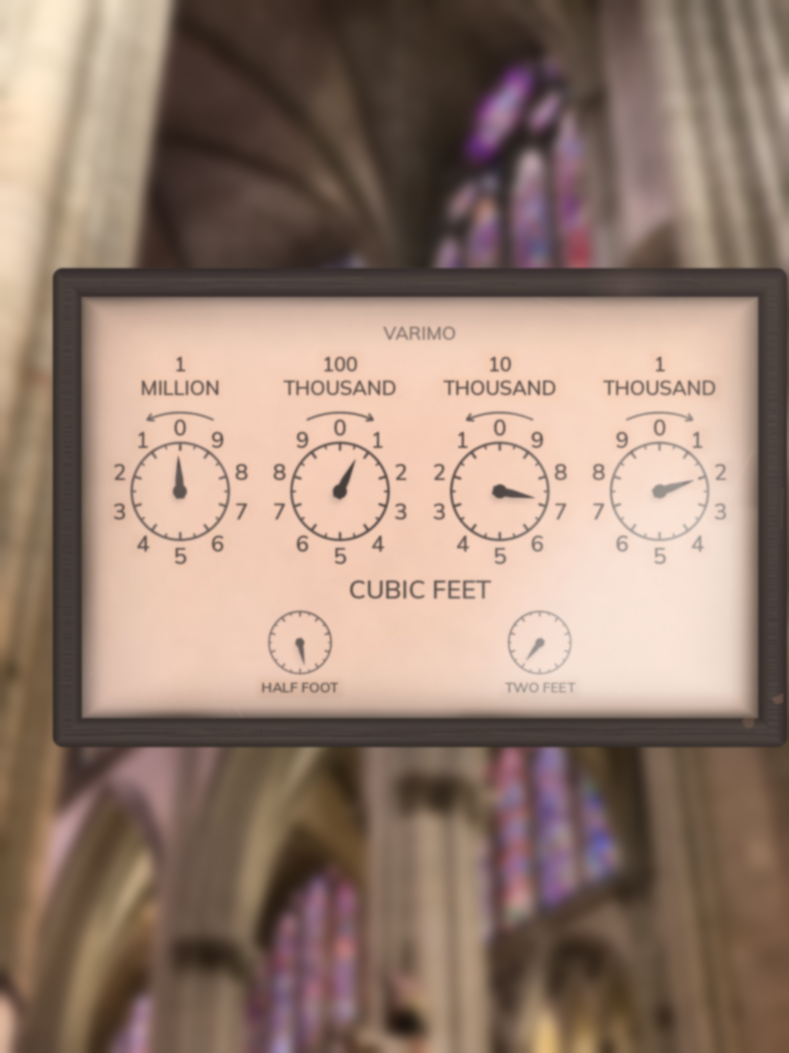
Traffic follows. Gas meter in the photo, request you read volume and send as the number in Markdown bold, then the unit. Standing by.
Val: **7200** ft³
